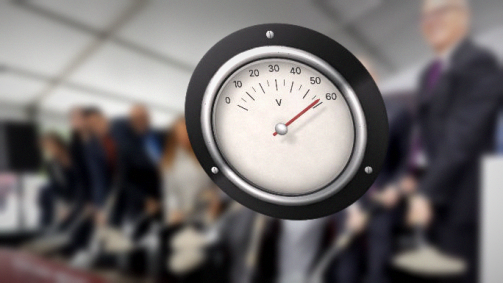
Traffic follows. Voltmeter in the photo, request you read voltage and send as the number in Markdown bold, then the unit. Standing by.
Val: **57.5** V
